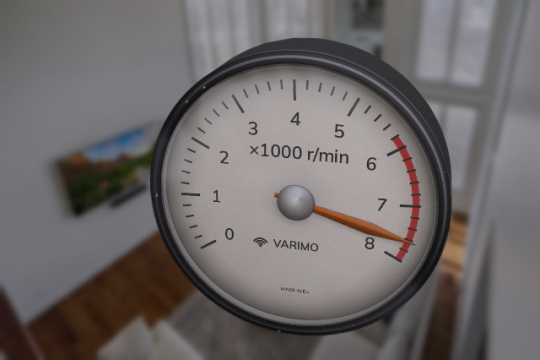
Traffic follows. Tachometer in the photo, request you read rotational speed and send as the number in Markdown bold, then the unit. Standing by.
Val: **7600** rpm
